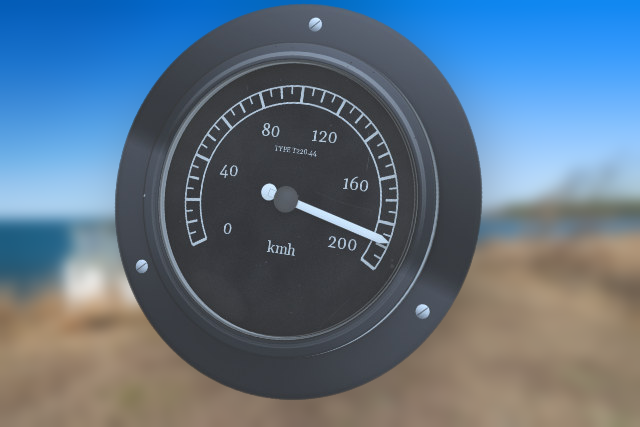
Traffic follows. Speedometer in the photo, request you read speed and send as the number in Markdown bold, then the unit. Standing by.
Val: **187.5** km/h
